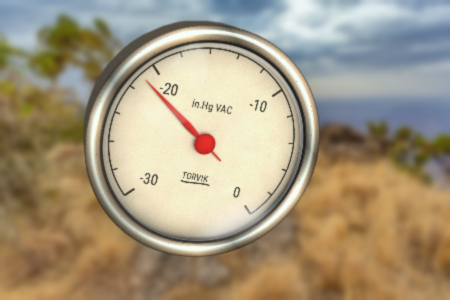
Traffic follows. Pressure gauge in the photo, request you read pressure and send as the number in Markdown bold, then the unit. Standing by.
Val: **-21** inHg
